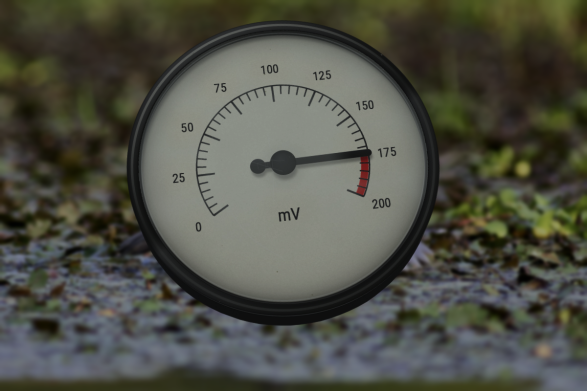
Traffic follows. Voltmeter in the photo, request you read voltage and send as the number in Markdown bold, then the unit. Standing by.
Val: **175** mV
